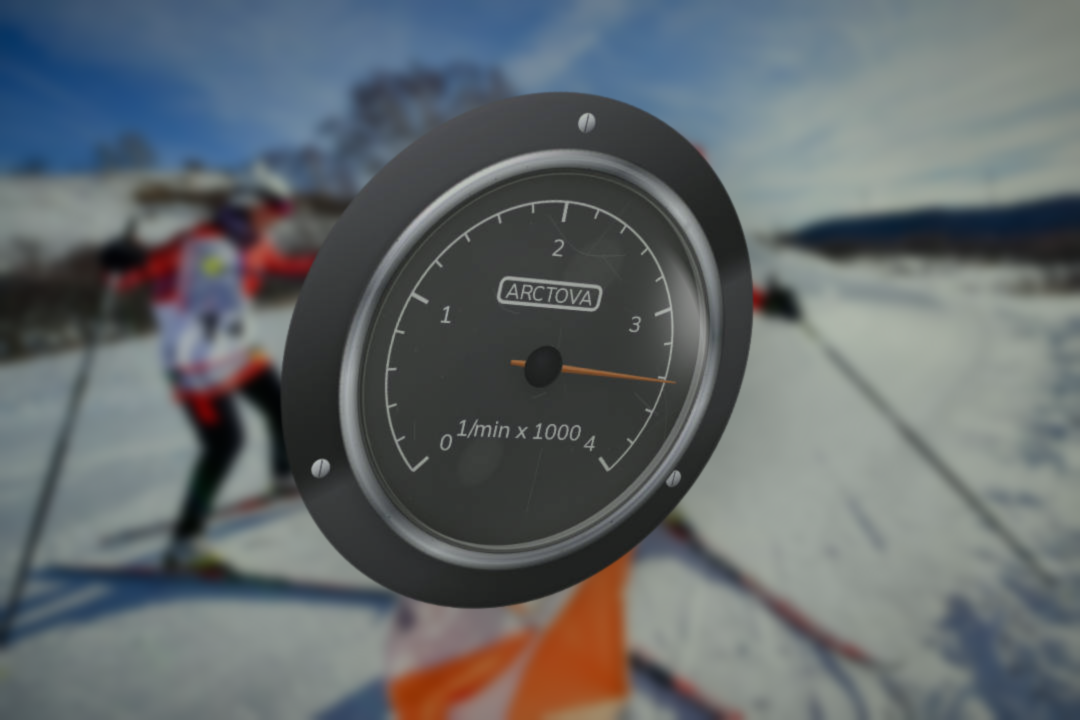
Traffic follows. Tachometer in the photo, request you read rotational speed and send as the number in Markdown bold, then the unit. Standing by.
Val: **3400** rpm
